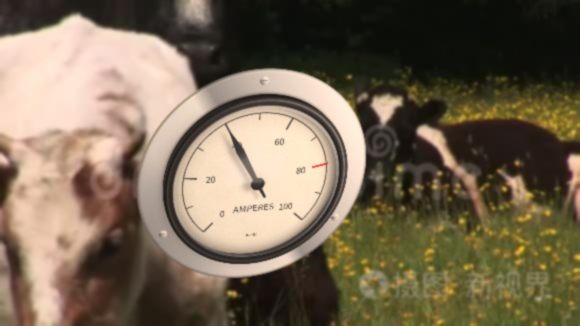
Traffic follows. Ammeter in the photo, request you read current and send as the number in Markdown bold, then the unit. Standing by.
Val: **40** A
